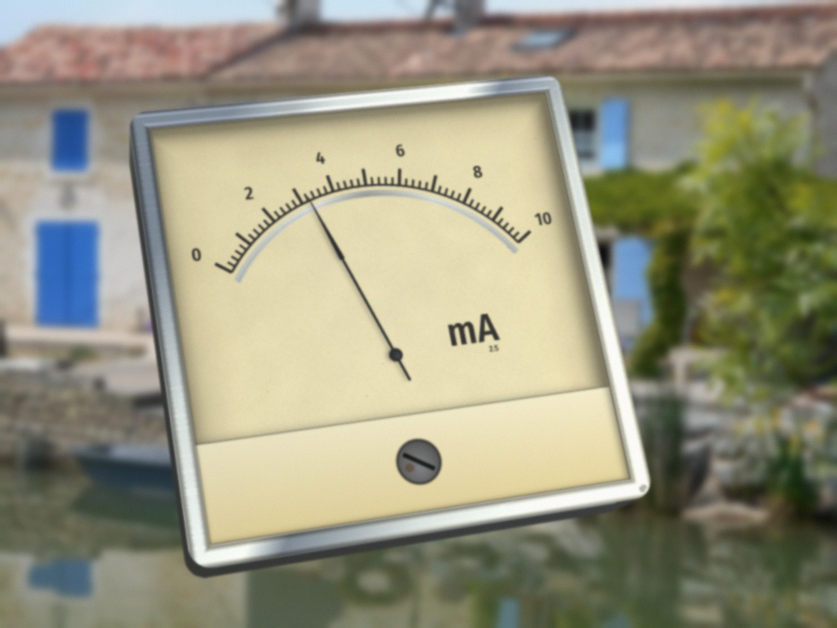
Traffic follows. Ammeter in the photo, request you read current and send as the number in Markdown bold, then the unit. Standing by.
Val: **3.2** mA
